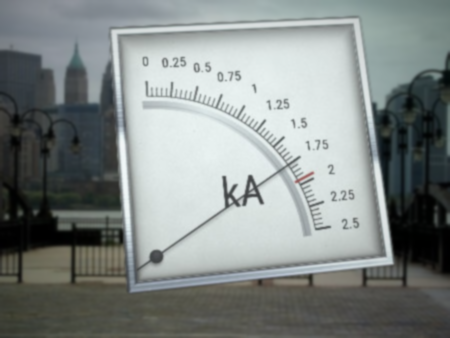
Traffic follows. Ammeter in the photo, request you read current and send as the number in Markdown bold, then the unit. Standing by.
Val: **1.75** kA
